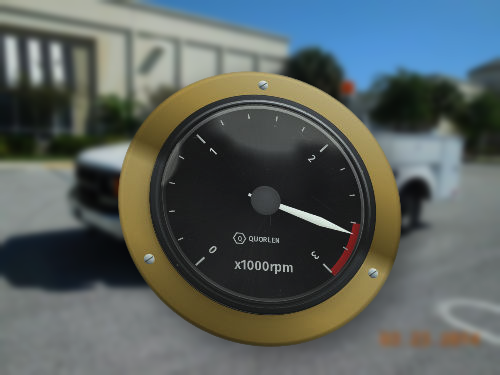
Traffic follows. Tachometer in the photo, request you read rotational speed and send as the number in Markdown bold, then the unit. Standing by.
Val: **2700** rpm
